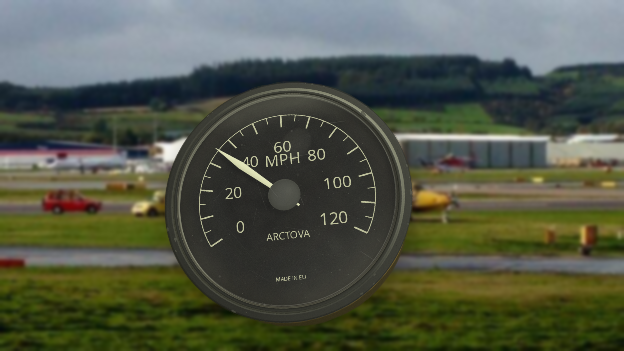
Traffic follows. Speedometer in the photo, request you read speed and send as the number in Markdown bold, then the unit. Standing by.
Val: **35** mph
